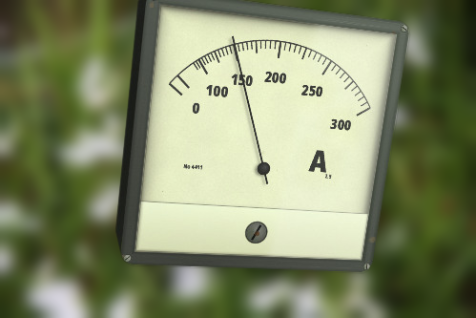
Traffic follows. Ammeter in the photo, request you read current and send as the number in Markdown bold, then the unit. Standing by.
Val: **150** A
